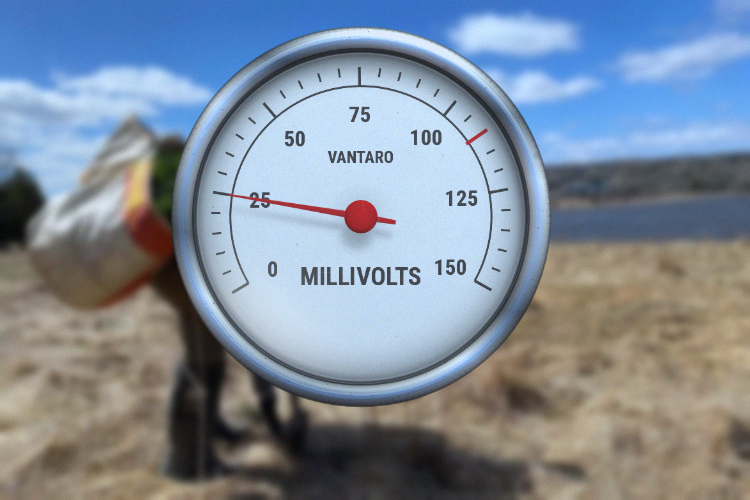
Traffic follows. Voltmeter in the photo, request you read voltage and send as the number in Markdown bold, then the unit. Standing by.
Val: **25** mV
